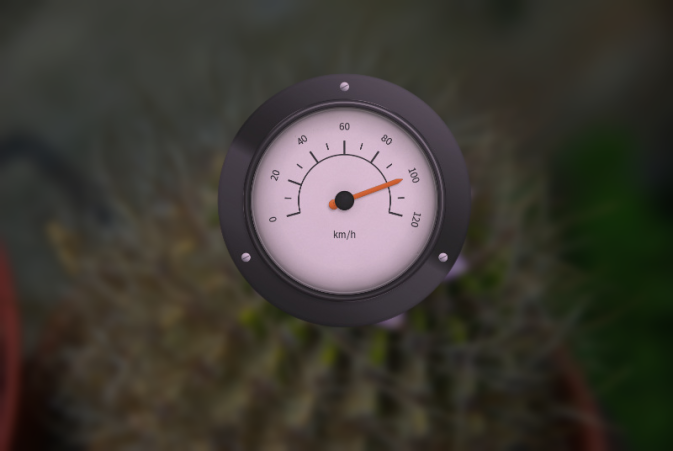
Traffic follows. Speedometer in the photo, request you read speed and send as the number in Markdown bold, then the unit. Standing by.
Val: **100** km/h
